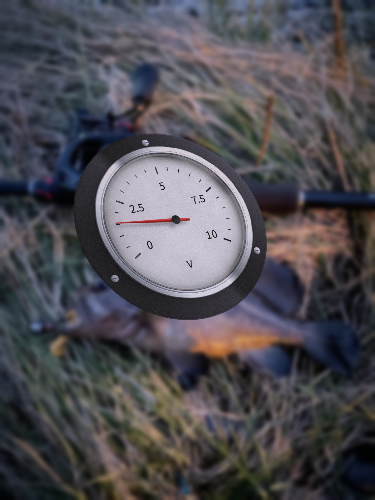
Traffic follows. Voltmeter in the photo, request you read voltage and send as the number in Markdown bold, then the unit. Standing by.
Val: **1.5** V
